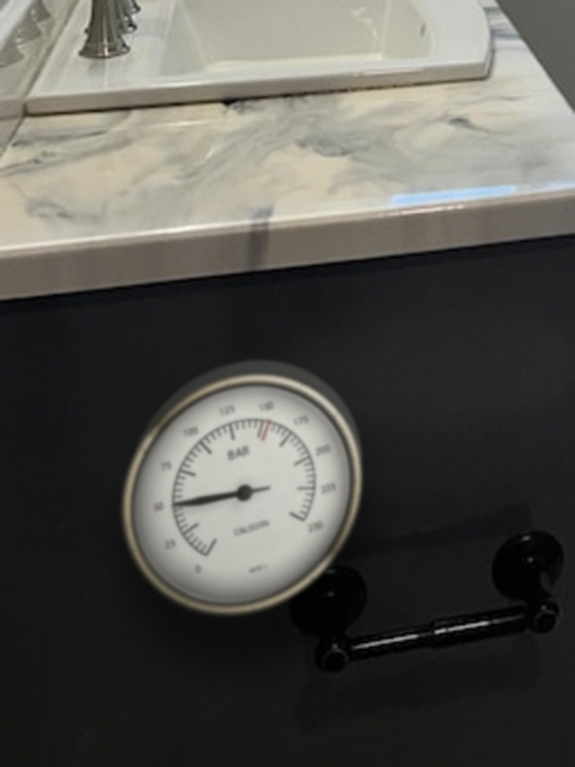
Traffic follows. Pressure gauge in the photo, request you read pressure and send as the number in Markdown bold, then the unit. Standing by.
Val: **50** bar
